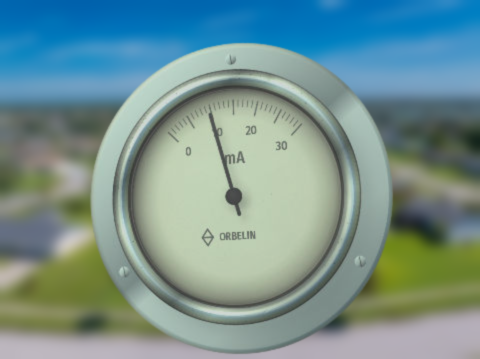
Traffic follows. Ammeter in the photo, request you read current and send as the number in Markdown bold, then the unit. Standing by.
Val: **10** mA
